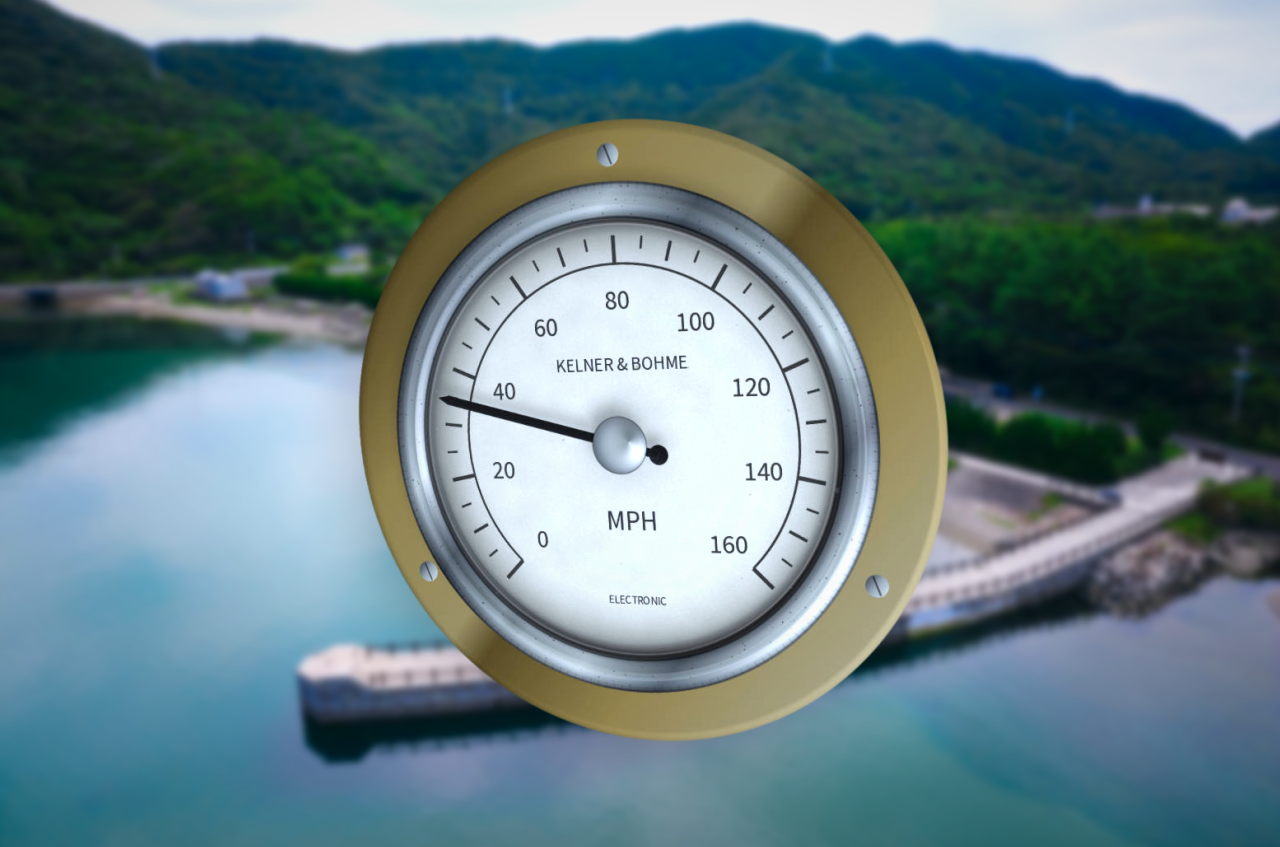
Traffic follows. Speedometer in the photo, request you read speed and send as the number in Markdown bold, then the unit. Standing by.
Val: **35** mph
